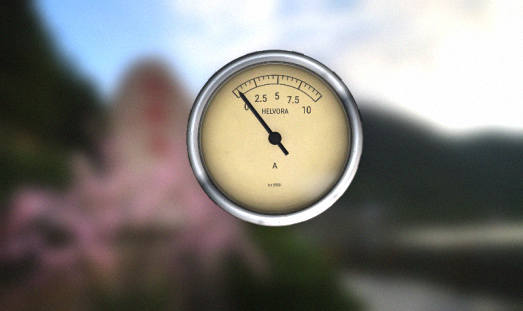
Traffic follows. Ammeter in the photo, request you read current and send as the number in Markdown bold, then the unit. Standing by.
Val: **0.5** A
